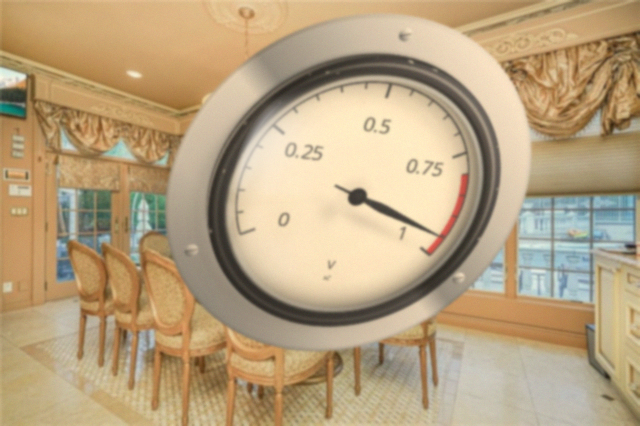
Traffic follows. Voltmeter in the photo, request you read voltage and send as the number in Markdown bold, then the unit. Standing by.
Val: **0.95** V
